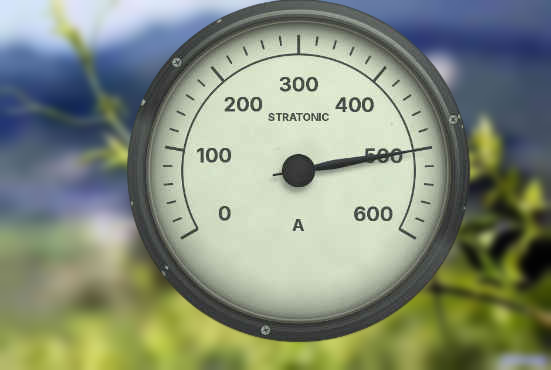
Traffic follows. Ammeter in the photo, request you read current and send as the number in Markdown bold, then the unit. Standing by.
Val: **500** A
